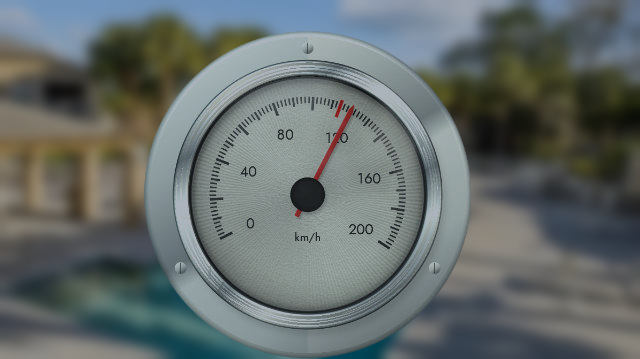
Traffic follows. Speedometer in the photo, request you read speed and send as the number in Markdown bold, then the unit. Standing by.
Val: **120** km/h
